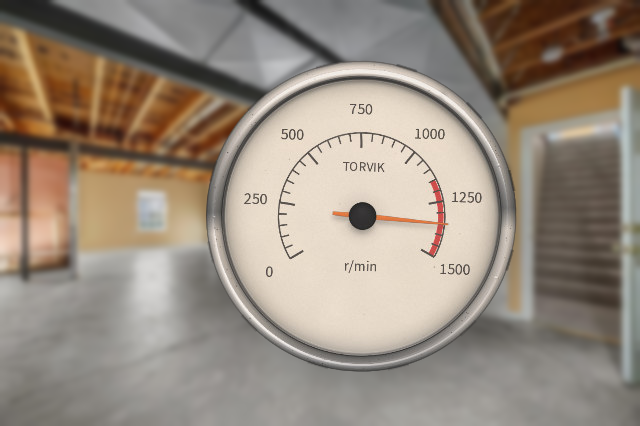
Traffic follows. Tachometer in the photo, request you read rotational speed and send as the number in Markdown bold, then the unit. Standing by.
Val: **1350** rpm
